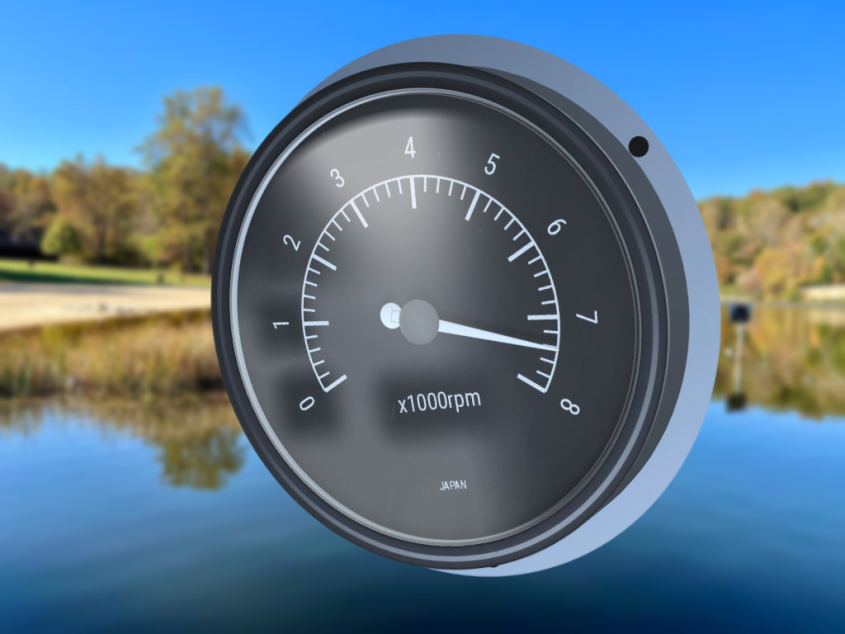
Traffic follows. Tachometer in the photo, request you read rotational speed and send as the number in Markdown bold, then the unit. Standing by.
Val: **7400** rpm
